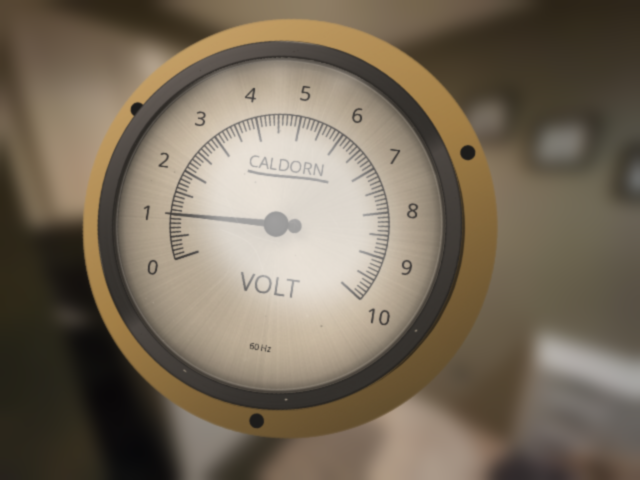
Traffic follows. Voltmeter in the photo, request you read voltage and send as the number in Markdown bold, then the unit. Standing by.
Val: **1** V
